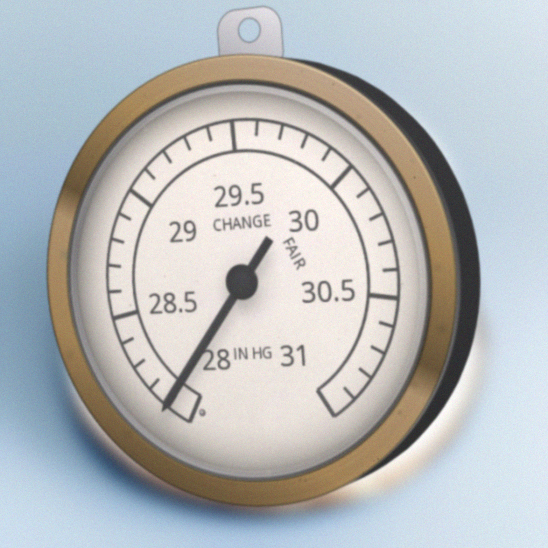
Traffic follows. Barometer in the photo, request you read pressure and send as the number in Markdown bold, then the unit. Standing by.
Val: **28.1** inHg
